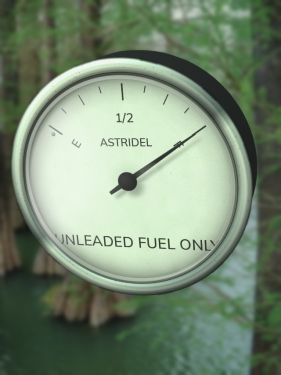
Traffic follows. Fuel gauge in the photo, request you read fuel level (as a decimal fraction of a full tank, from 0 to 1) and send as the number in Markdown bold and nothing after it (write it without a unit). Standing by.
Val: **1**
